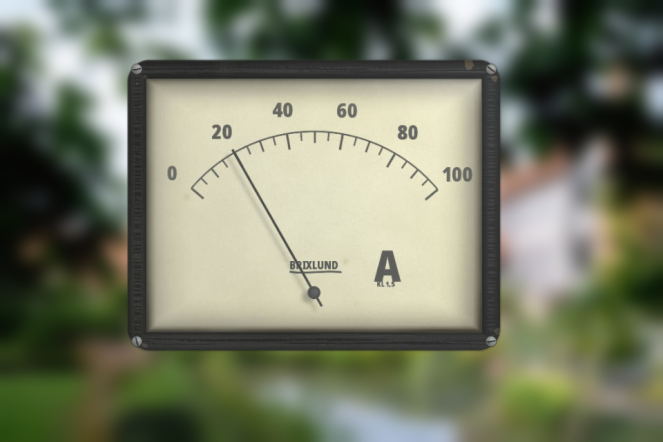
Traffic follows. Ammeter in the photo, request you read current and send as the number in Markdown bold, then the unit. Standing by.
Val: **20** A
